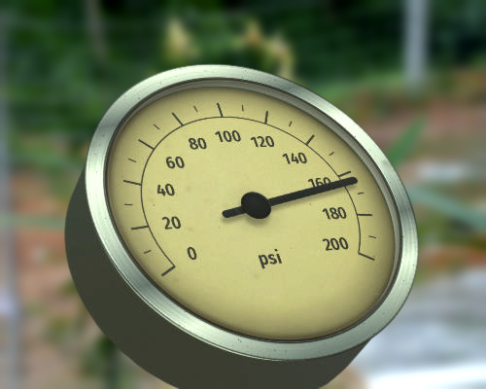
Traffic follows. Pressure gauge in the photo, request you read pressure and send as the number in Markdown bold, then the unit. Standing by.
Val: **165** psi
